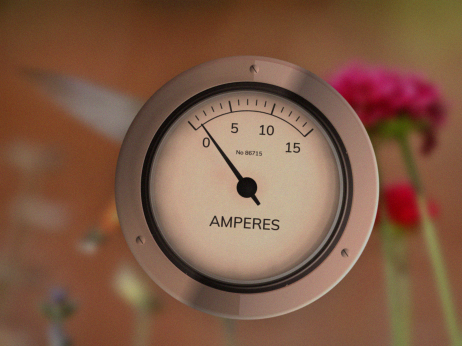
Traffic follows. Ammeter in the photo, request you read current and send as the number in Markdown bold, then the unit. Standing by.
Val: **1** A
